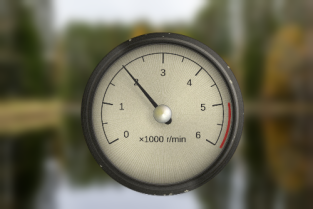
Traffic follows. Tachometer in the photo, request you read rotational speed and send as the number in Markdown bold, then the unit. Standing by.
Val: **2000** rpm
